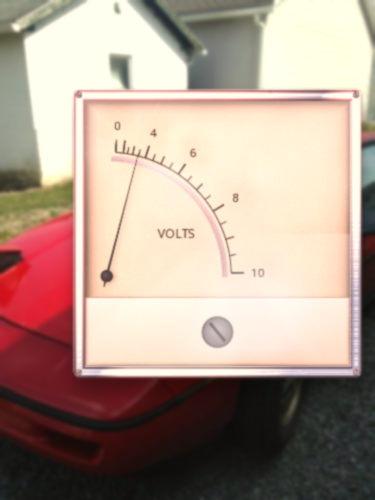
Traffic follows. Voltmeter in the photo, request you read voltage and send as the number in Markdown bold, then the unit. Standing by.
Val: **3.5** V
